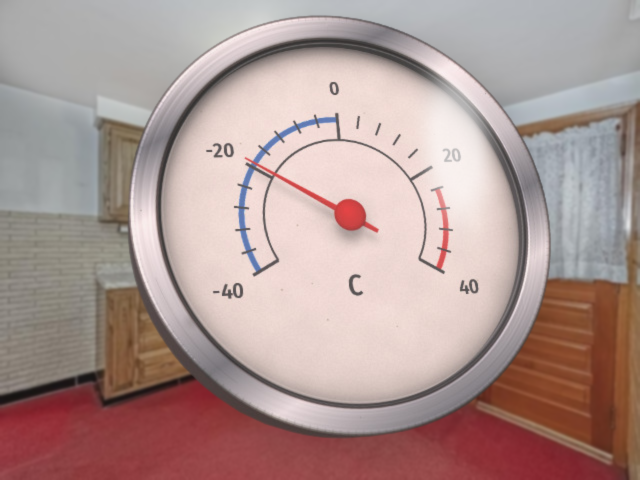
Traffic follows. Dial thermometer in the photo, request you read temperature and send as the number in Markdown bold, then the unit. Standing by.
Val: **-20** °C
